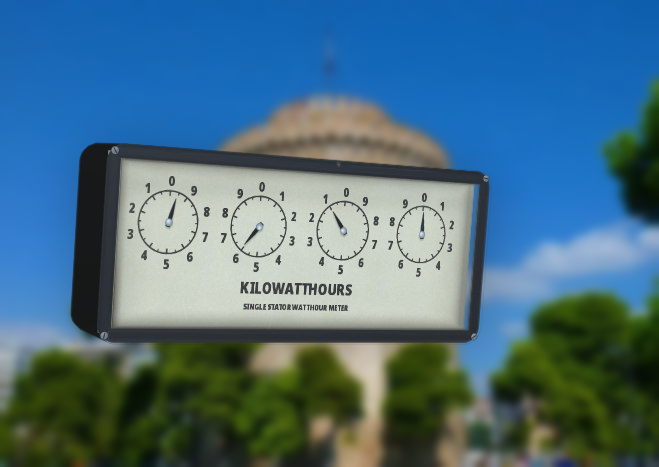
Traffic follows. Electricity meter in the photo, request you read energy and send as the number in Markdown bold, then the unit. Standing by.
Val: **9610** kWh
